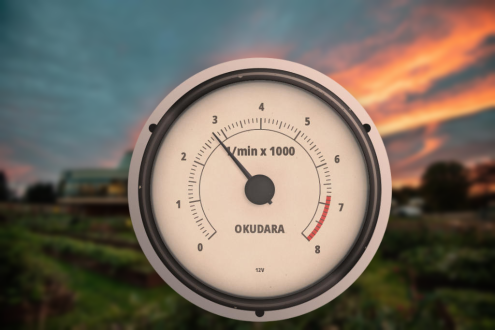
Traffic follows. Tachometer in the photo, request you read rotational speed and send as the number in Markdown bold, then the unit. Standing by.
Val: **2800** rpm
